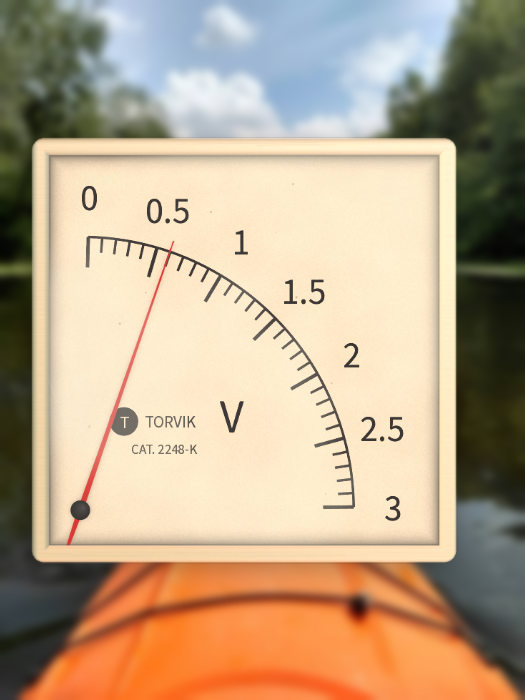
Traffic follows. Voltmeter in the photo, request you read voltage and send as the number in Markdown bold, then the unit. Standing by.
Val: **0.6** V
